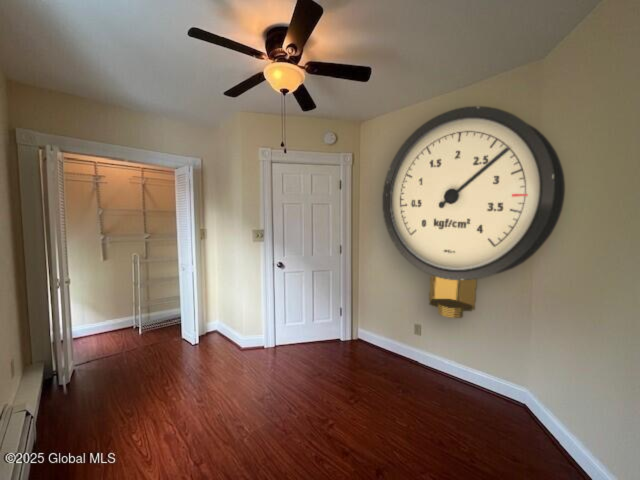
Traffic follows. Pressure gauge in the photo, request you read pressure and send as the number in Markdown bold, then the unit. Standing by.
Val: **2.7** kg/cm²
